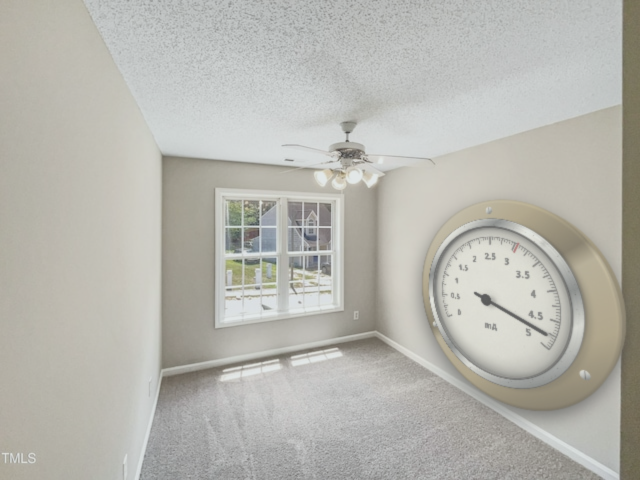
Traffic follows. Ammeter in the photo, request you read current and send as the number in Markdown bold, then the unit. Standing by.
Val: **4.75** mA
